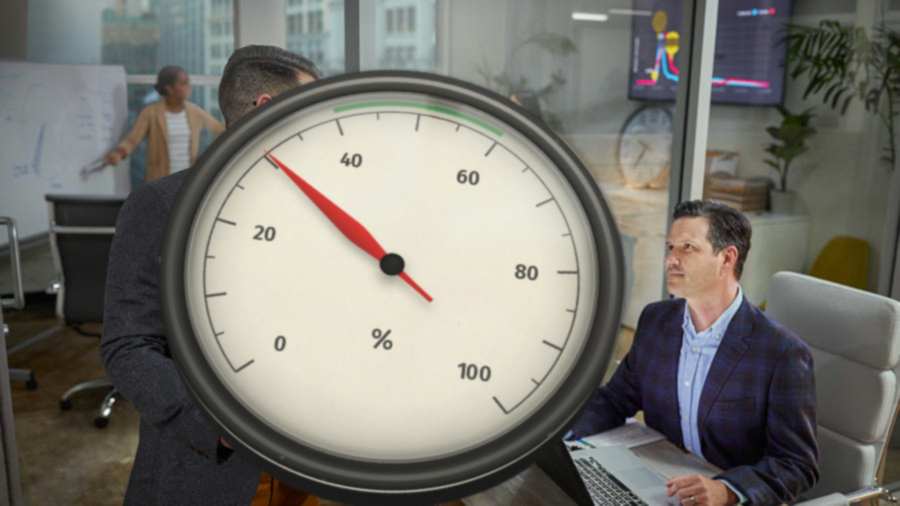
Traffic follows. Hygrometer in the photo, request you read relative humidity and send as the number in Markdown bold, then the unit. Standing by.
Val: **30** %
